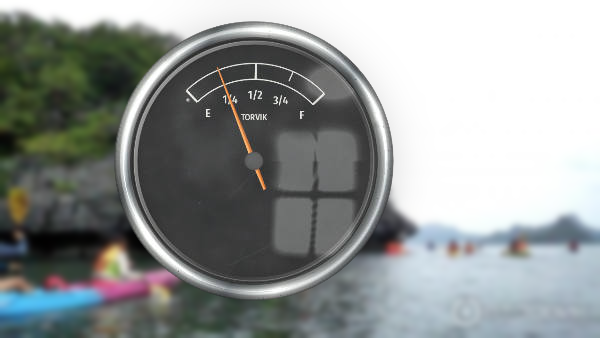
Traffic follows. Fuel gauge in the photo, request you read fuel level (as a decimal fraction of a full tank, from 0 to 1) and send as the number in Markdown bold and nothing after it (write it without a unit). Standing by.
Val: **0.25**
